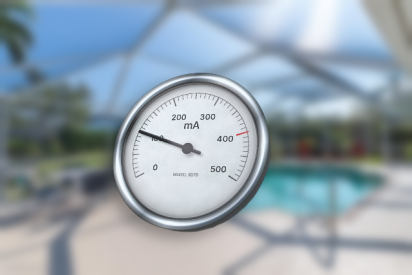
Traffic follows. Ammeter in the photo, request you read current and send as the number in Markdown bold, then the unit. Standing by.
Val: **100** mA
